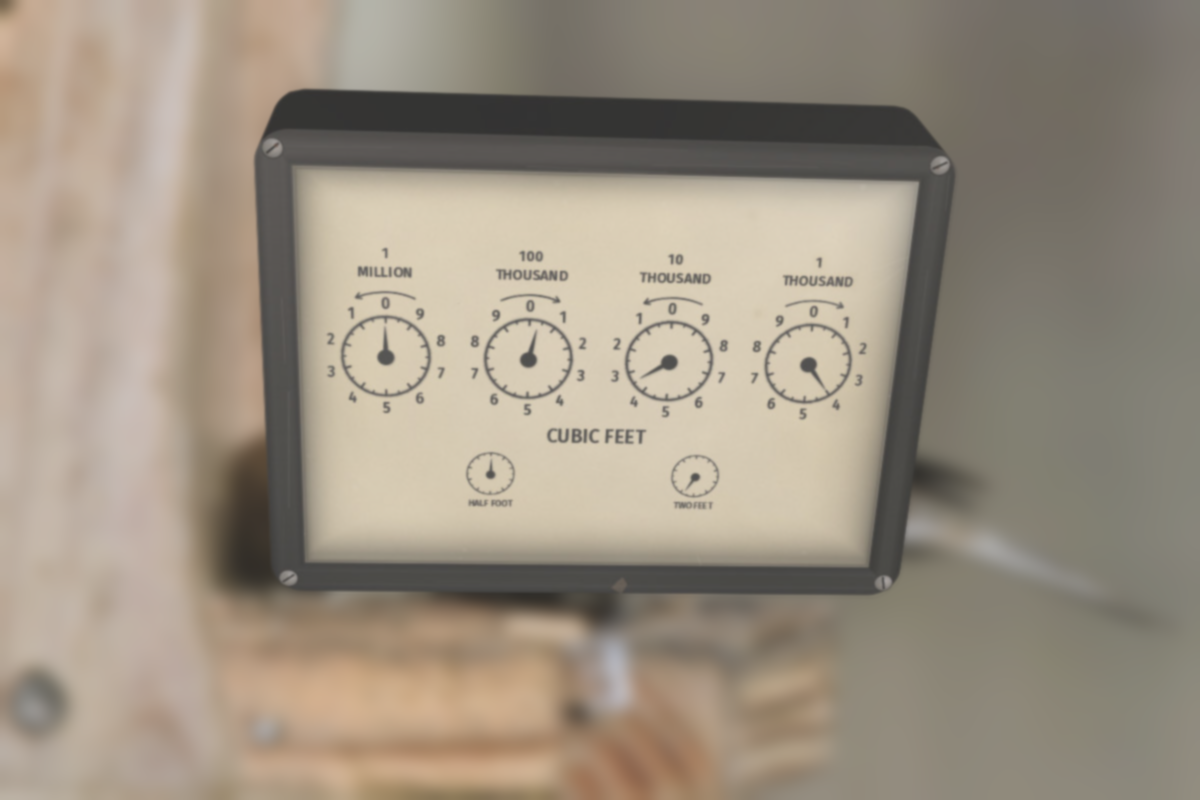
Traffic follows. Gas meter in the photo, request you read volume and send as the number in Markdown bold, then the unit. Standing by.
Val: **3400** ft³
